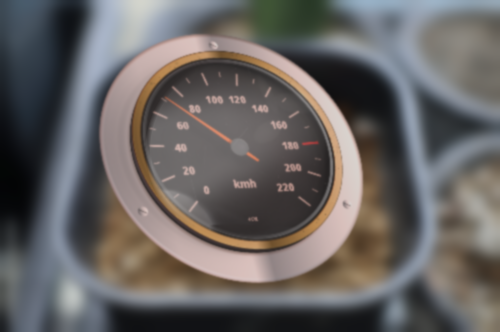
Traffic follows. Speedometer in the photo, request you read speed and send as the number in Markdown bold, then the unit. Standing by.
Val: **70** km/h
